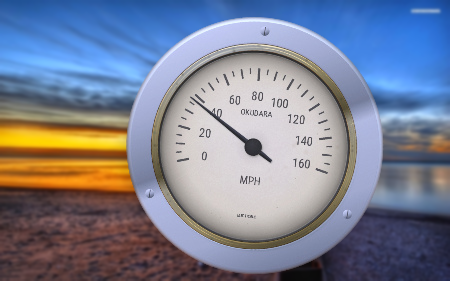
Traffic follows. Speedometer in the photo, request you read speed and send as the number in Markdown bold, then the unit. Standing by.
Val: **37.5** mph
